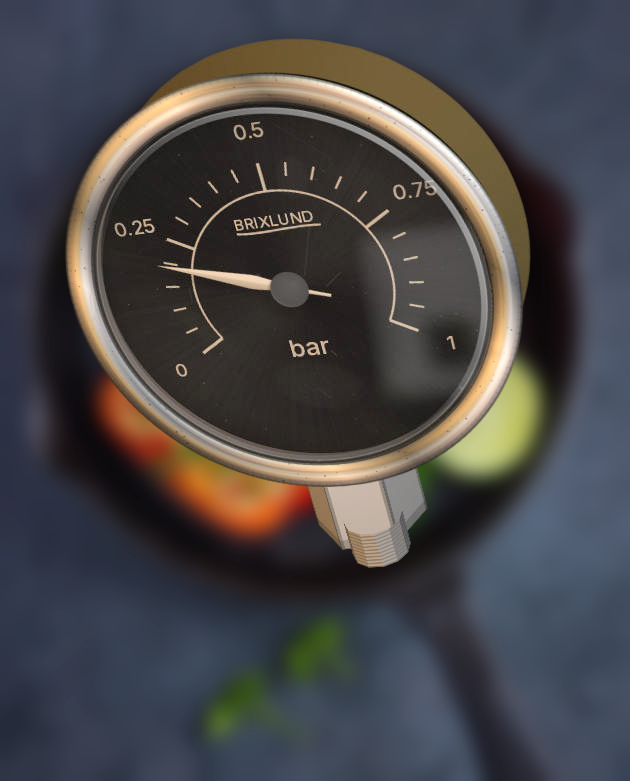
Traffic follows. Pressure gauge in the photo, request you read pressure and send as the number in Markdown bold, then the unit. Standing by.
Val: **0.2** bar
